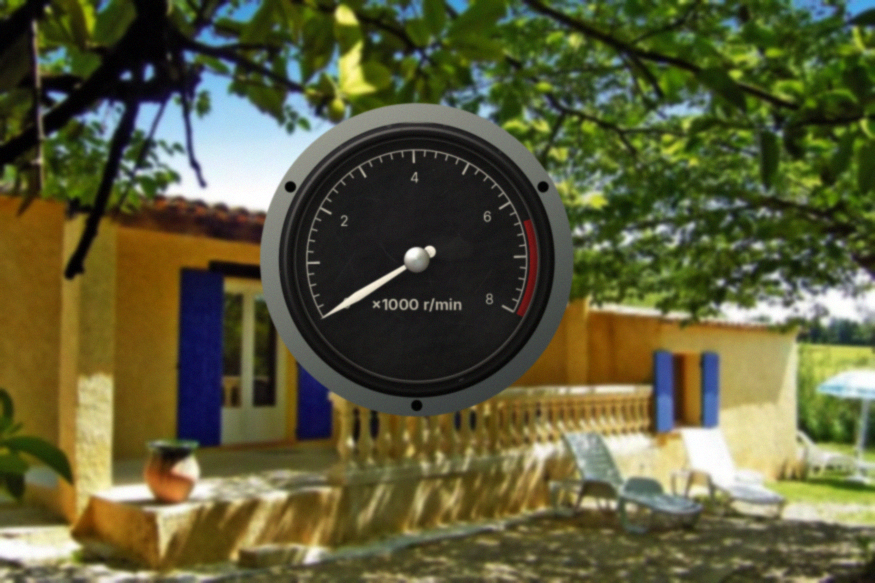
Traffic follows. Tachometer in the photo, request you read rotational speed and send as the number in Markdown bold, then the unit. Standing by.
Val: **0** rpm
